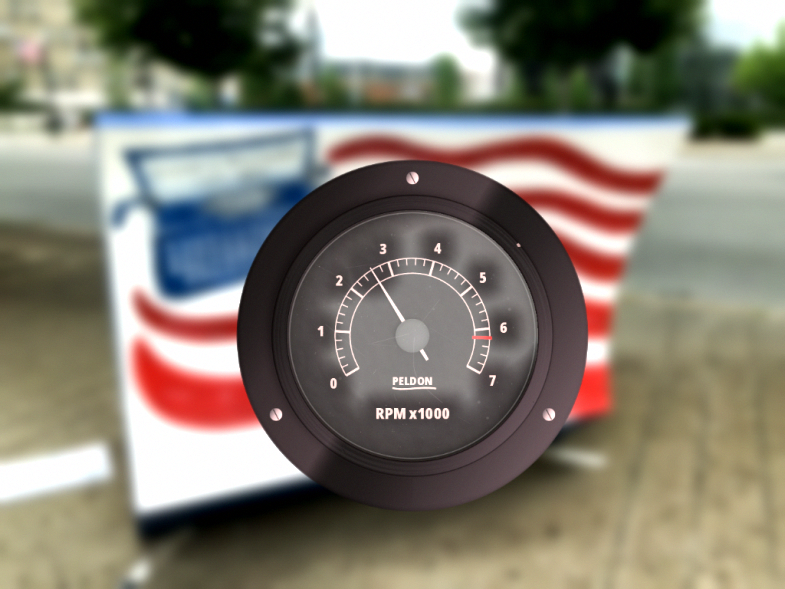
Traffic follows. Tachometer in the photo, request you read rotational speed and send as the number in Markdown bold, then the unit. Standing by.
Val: **2600** rpm
